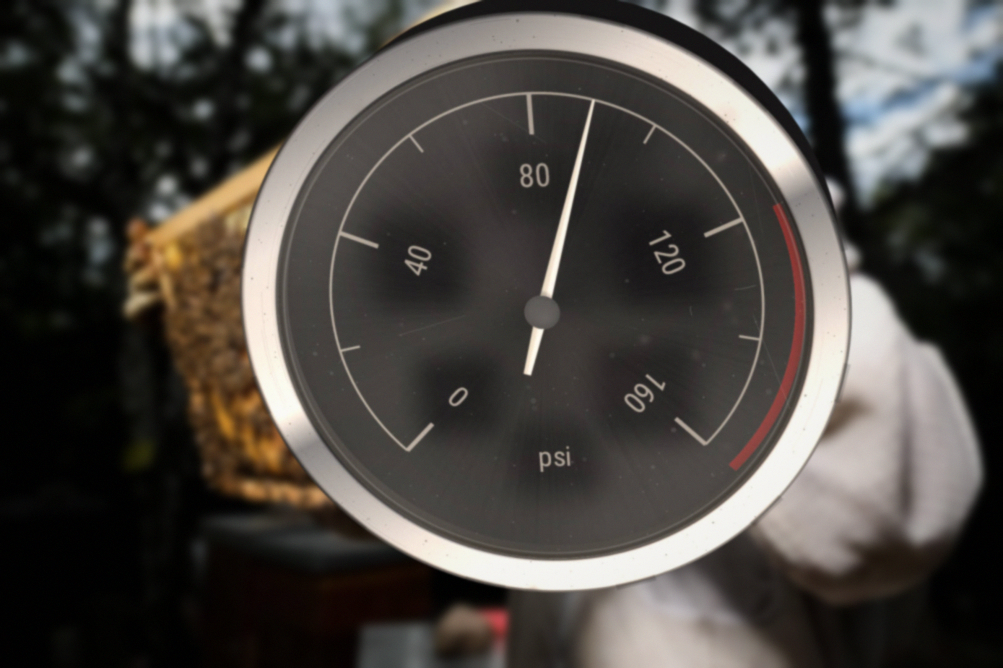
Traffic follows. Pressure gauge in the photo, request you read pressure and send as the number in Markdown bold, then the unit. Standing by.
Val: **90** psi
